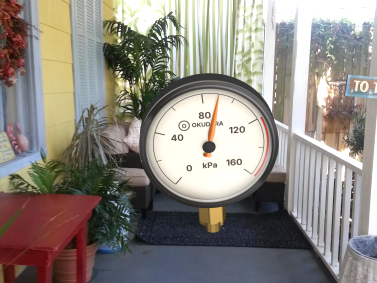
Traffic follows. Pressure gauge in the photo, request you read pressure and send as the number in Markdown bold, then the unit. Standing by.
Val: **90** kPa
